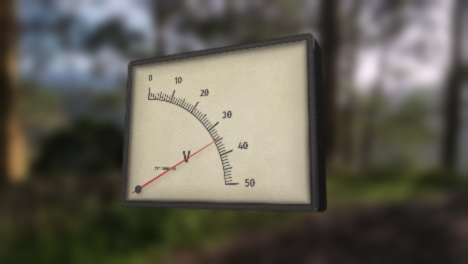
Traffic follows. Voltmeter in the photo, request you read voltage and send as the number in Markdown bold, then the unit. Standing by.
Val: **35** V
